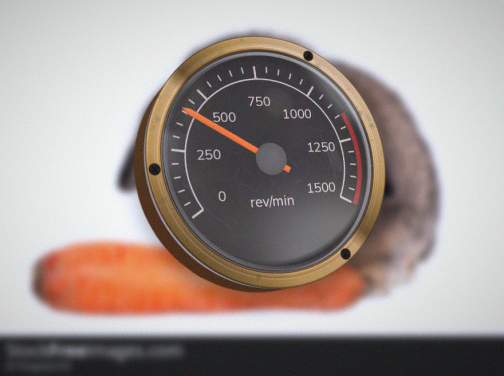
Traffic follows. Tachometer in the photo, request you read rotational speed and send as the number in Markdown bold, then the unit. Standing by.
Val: **400** rpm
